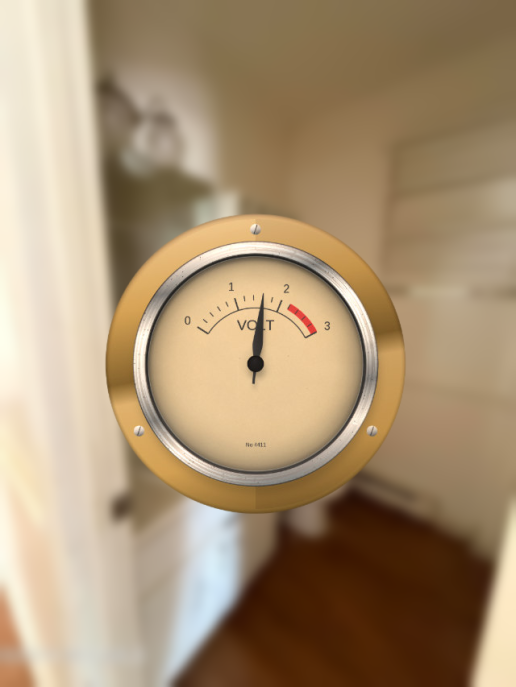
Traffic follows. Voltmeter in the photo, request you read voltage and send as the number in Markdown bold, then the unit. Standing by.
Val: **1.6** V
